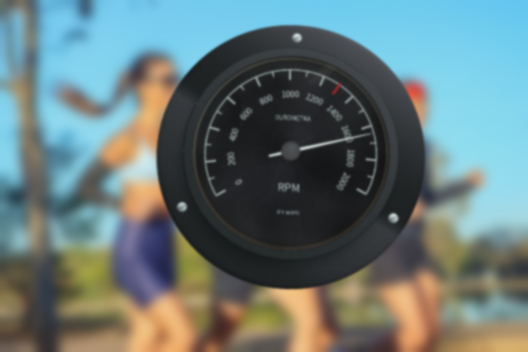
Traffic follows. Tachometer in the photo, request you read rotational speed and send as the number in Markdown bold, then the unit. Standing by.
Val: **1650** rpm
